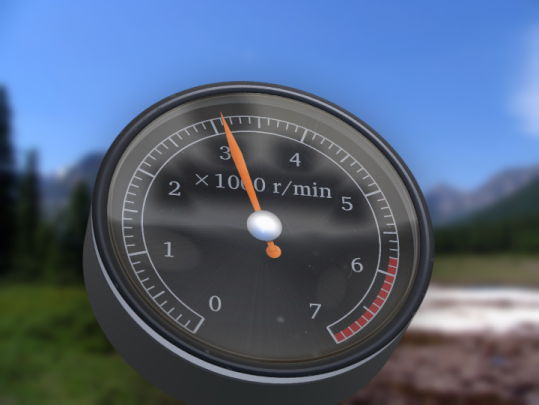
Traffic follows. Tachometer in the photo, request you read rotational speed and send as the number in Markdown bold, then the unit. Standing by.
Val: **3100** rpm
